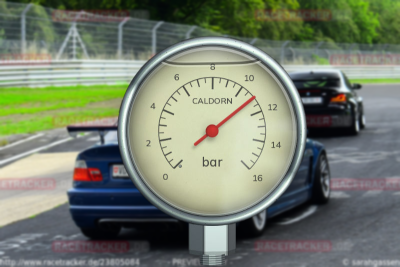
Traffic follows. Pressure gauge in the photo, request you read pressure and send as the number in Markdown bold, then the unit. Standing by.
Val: **11** bar
